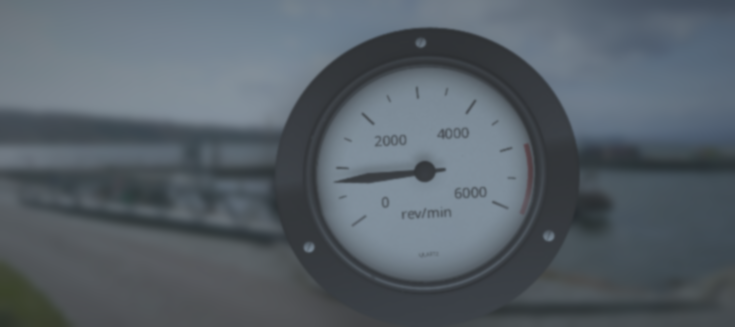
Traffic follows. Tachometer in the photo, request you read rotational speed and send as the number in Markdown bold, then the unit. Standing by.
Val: **750** rpm
